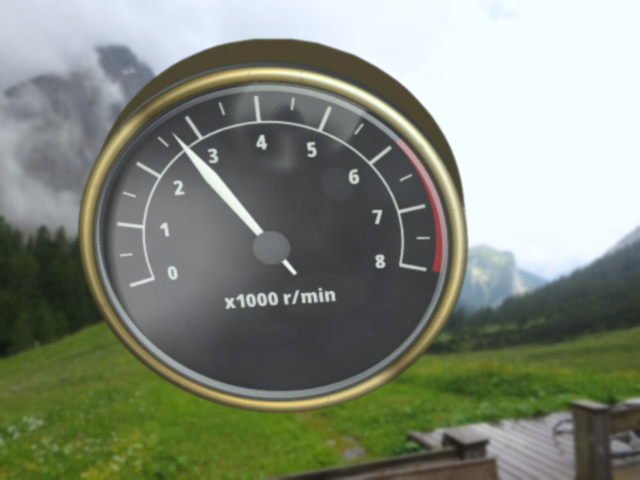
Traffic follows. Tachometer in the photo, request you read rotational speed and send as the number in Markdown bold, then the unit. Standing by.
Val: **2750** rpm
